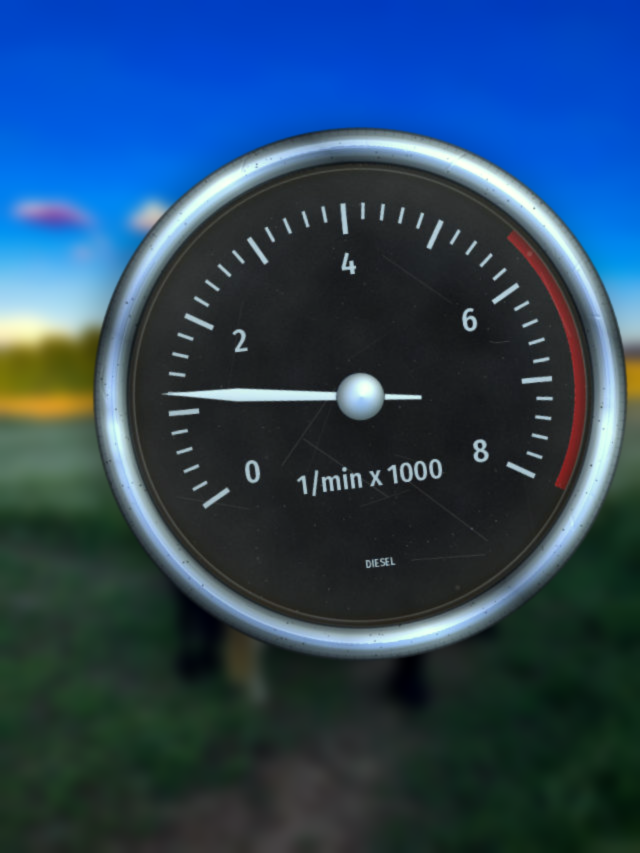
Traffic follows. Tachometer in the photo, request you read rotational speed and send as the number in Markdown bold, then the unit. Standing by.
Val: **1200** rpm
